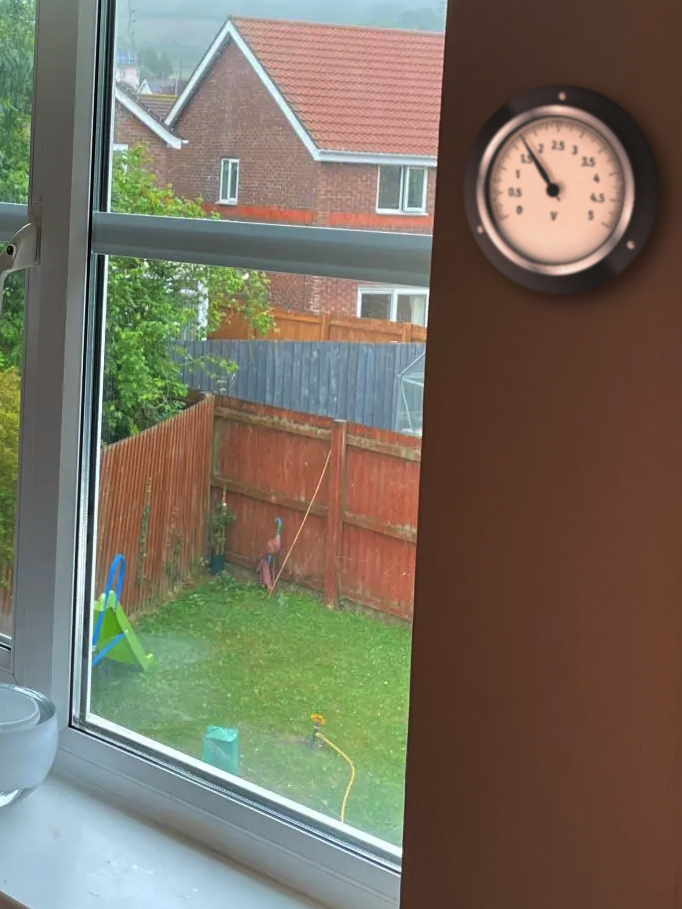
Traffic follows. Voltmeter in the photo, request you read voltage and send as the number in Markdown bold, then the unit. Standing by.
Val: **1.75** V
